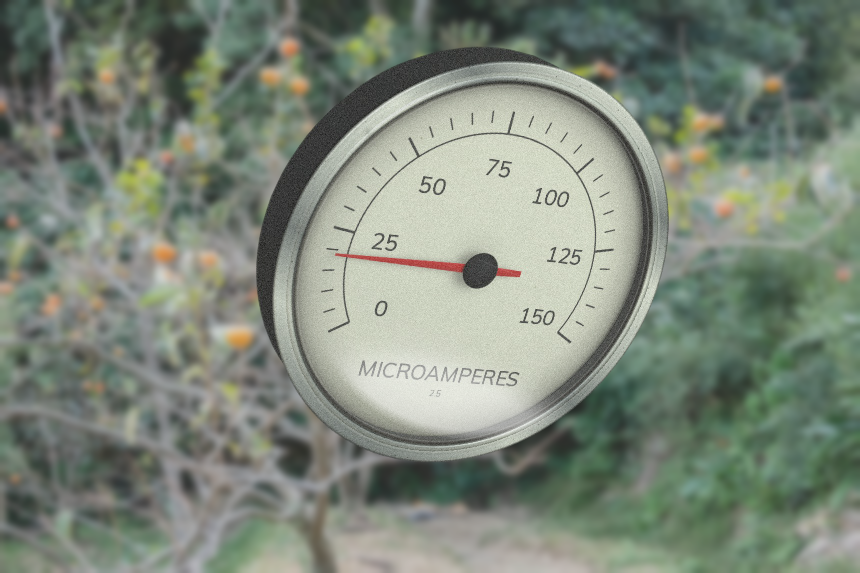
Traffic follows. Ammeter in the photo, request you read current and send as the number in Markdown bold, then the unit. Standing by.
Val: **20** µA
